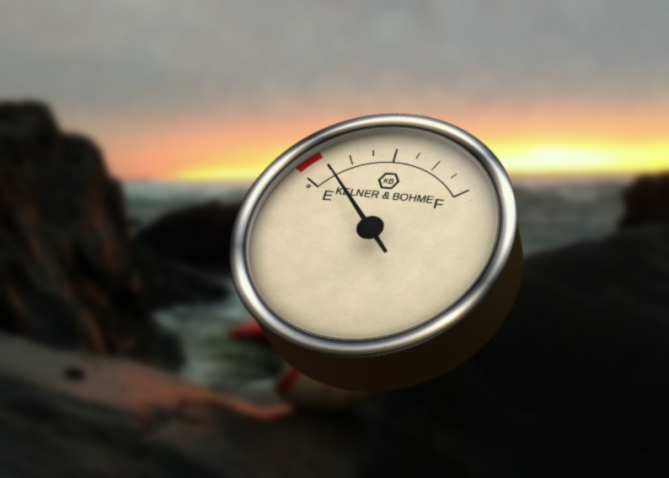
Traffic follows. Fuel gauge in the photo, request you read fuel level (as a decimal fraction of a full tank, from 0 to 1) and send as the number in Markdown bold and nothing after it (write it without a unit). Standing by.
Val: **0.125**
